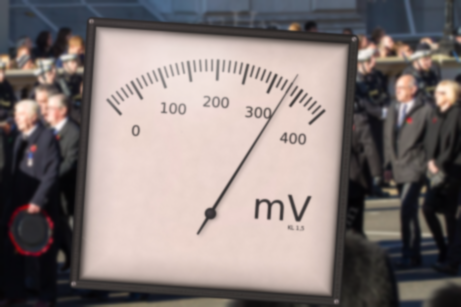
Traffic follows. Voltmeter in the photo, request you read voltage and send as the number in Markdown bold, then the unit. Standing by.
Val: **330** mV
